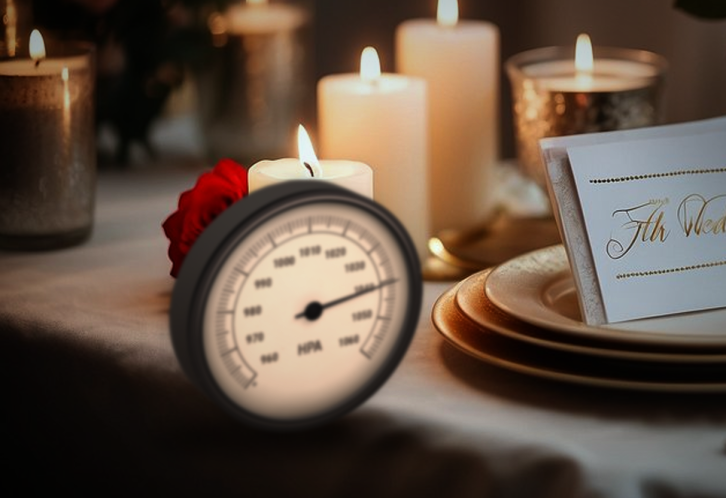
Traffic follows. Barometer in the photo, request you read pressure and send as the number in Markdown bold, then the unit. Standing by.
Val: **1040** hPa
